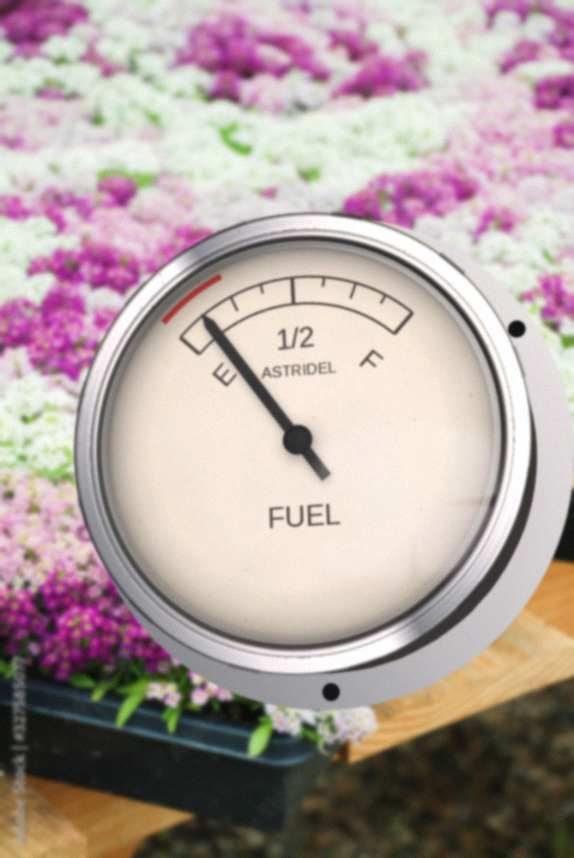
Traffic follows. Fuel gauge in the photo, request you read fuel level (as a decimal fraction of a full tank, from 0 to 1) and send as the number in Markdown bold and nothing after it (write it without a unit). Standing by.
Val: **0.125**
